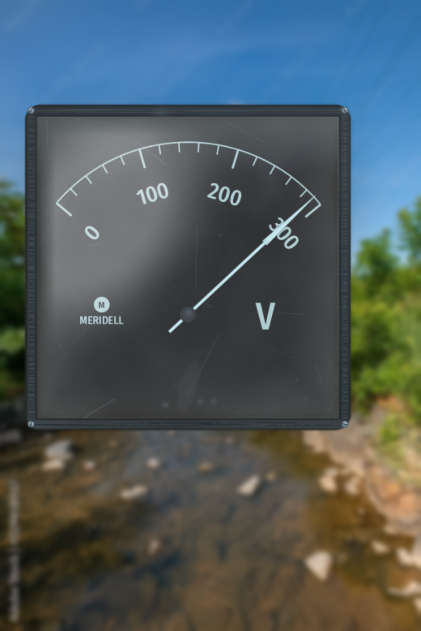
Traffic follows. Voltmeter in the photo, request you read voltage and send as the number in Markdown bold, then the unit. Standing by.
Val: **290** V
